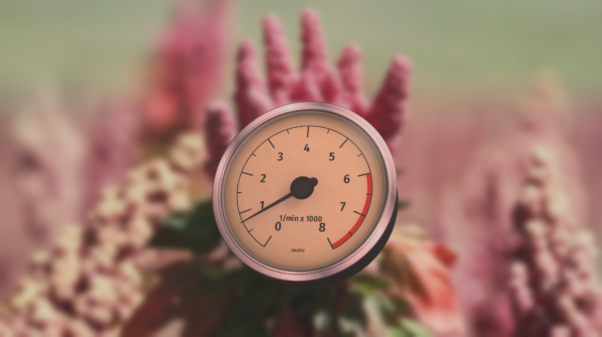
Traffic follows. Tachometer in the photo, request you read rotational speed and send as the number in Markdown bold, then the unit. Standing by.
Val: **750** rpm
